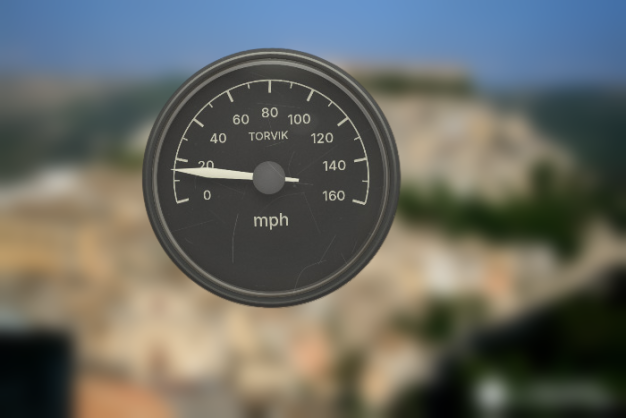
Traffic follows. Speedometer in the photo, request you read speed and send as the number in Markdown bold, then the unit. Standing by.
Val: **15** mph
